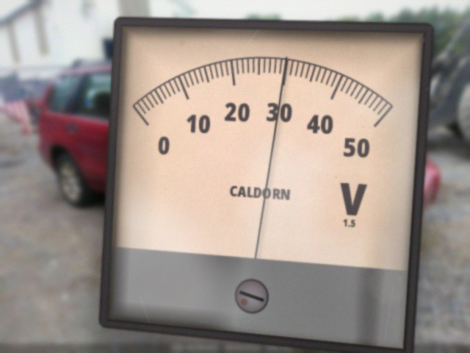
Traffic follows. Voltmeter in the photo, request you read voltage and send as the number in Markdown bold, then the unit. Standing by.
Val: **30** V
